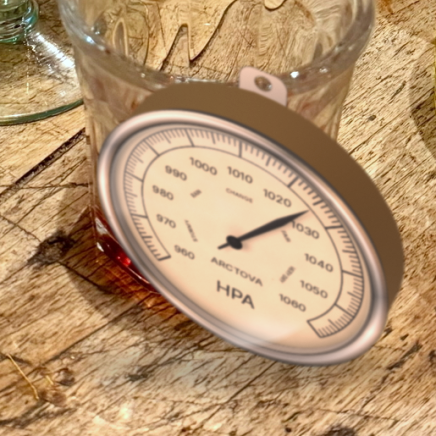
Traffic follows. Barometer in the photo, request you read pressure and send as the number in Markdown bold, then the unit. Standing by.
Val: **1025** hPa
